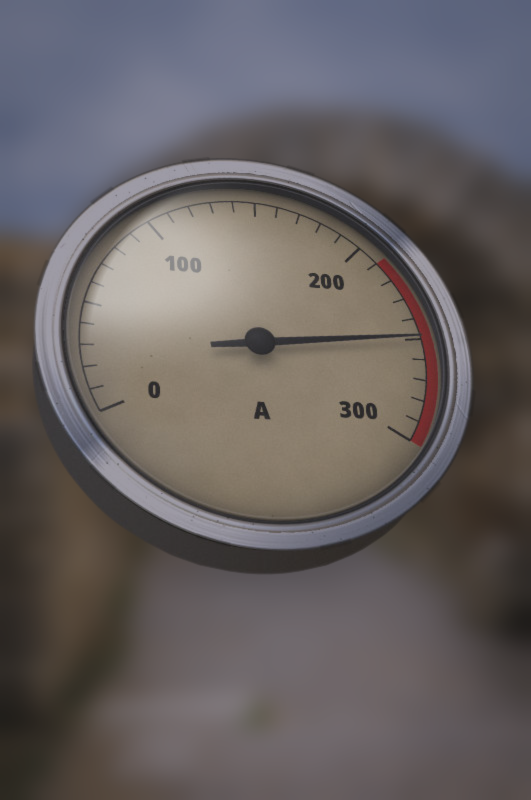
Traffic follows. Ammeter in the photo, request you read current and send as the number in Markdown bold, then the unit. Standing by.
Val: **250** A
